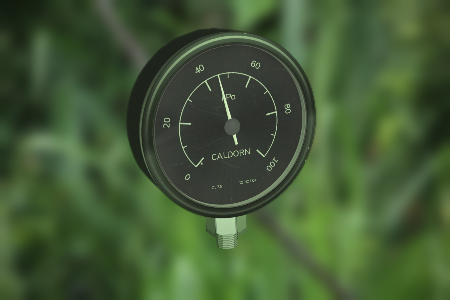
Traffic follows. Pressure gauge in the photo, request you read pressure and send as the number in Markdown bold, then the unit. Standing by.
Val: **45** kPa
